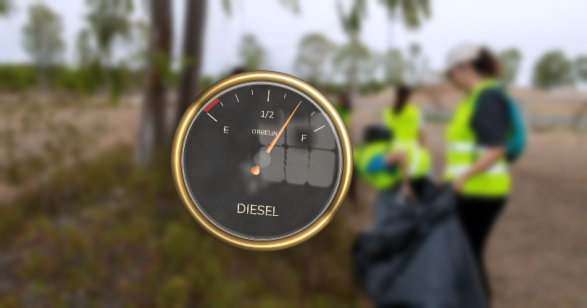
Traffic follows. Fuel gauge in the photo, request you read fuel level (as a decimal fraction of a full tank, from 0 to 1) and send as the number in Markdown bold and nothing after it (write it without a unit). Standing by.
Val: **0.75**
